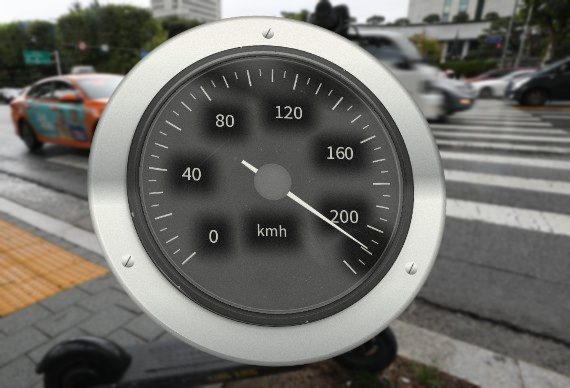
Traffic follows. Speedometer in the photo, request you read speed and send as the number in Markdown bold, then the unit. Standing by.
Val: **210** km/h
